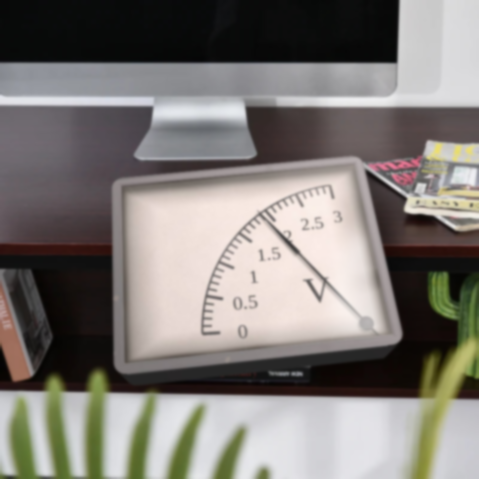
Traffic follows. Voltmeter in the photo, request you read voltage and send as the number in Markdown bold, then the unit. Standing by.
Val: **1.9** V
